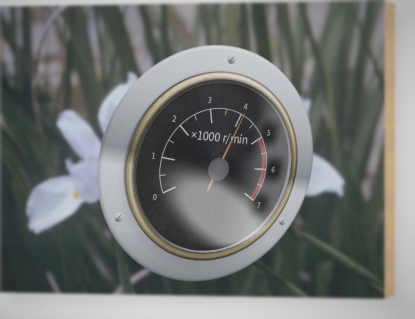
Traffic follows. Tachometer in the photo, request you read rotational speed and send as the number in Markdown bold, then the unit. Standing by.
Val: **4000** rpm
